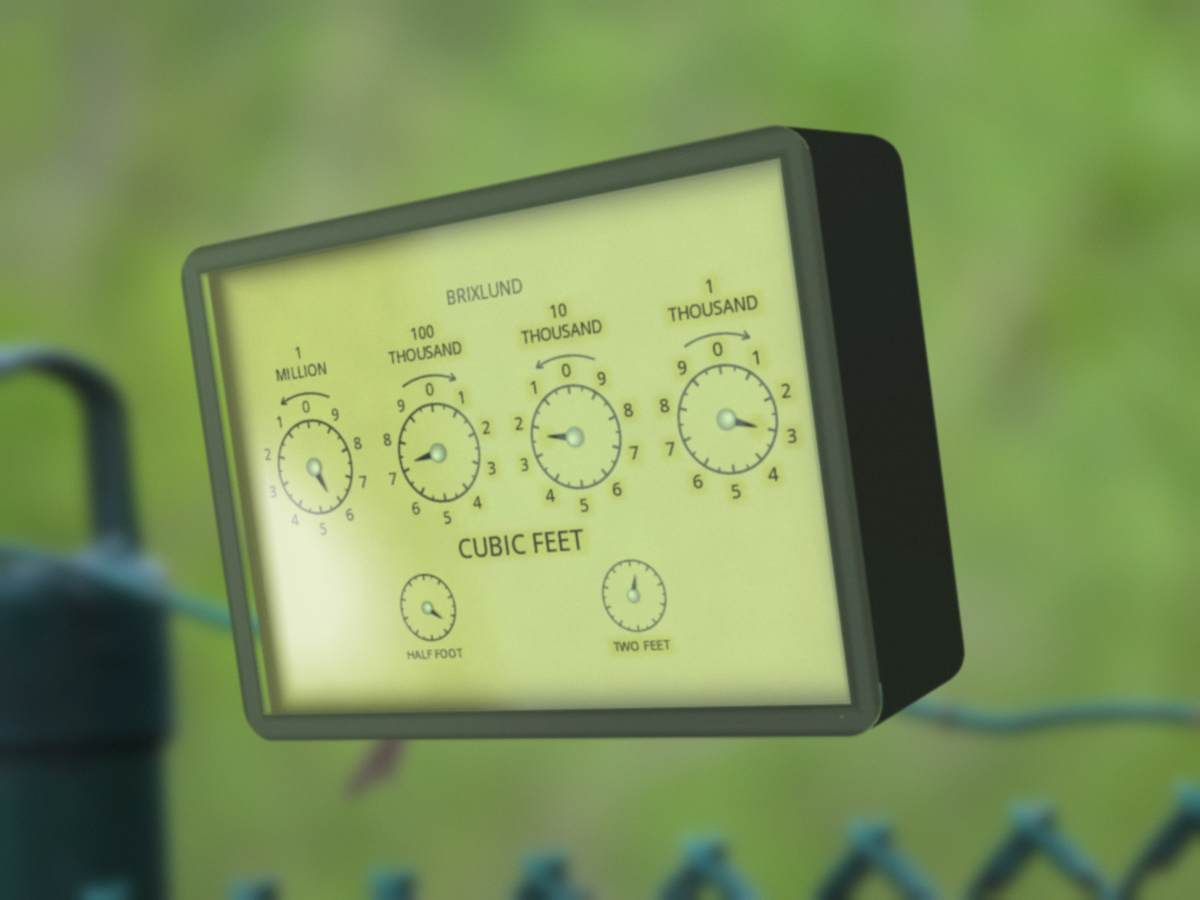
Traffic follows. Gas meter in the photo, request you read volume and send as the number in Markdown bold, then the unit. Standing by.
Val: **572300** ft³
